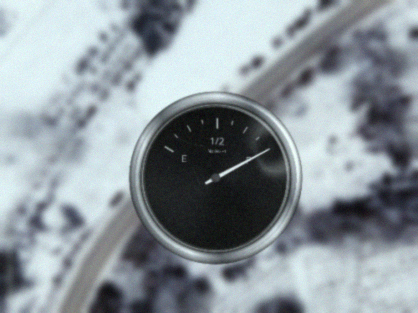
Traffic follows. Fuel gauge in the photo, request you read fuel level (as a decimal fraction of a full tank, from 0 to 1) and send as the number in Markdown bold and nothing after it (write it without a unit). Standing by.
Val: **1**
